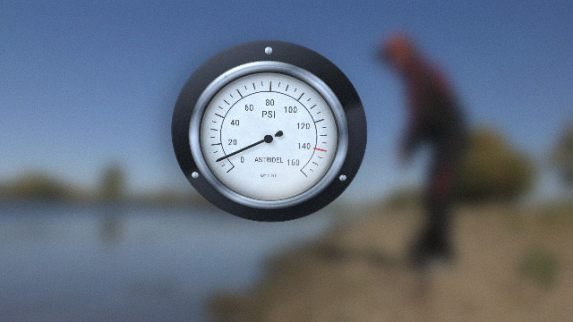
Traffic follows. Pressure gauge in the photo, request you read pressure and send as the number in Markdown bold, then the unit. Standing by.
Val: **10** psi
